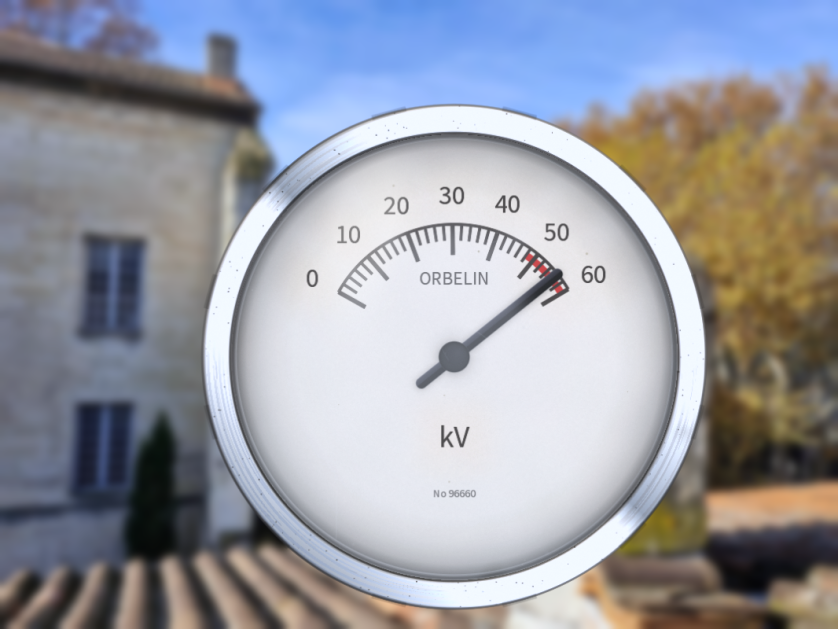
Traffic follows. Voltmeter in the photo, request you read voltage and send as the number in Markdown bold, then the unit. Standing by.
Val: **56** kV
